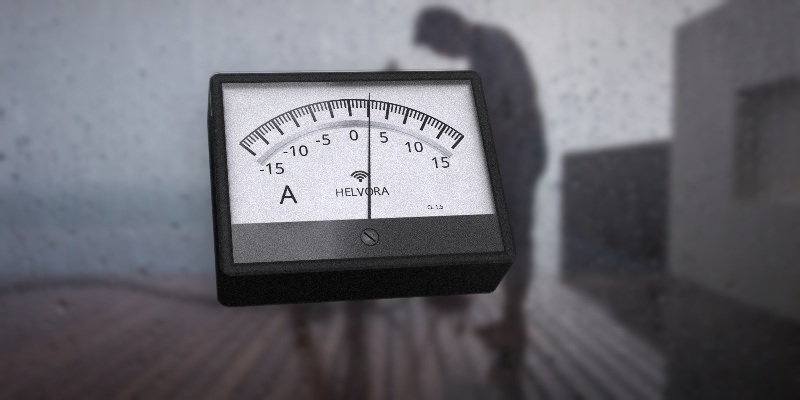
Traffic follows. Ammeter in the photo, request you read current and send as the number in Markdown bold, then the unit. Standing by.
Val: **2.5** A
